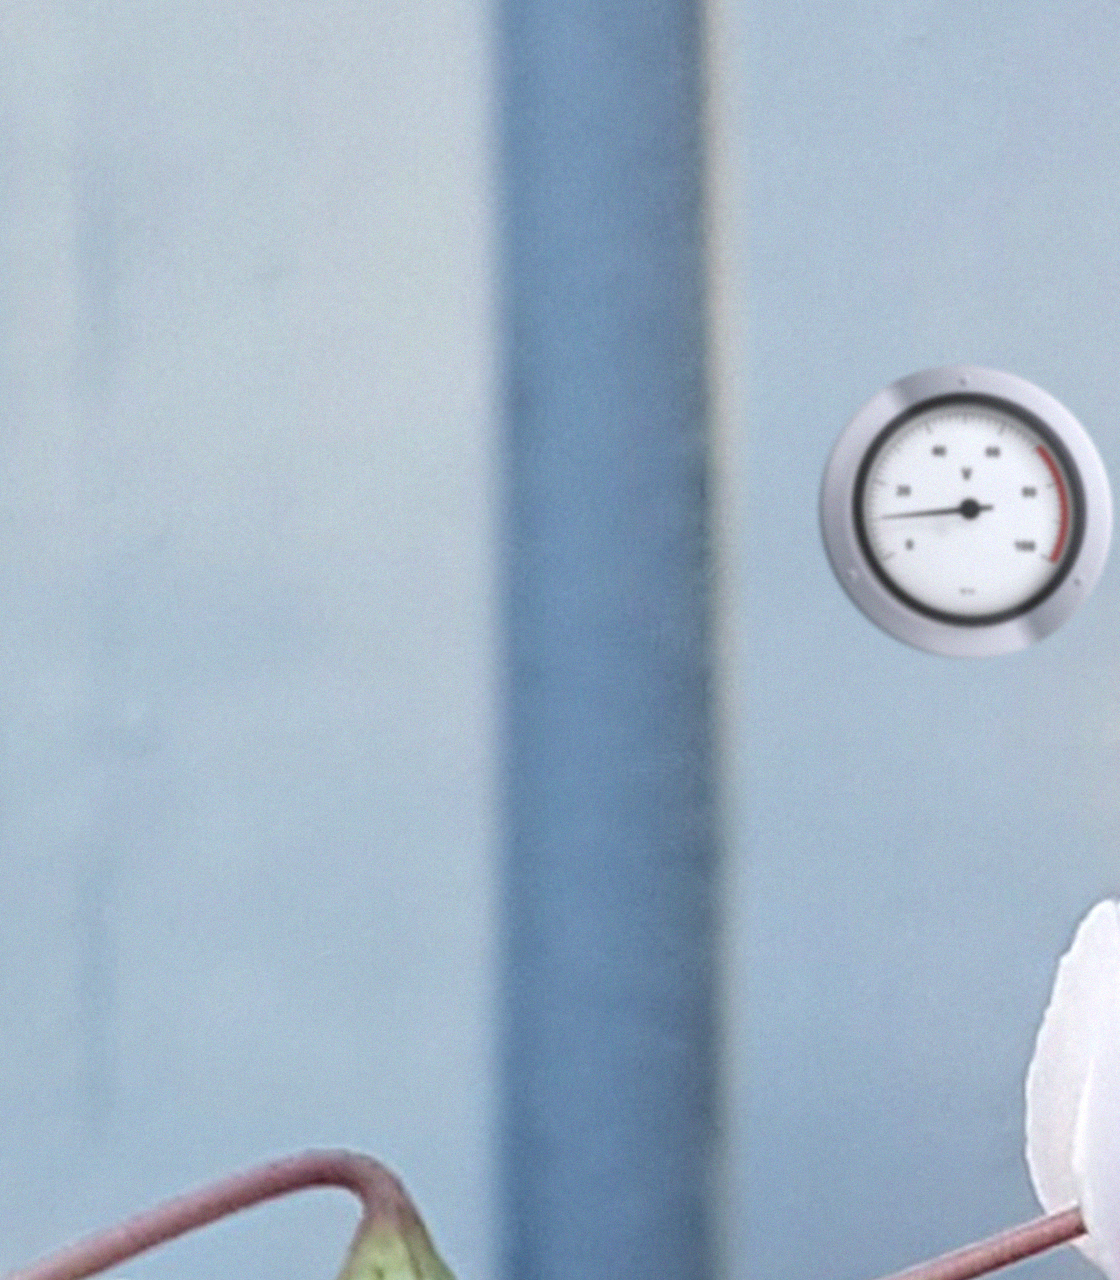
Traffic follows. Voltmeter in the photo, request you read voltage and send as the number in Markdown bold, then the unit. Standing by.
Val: **10** V
